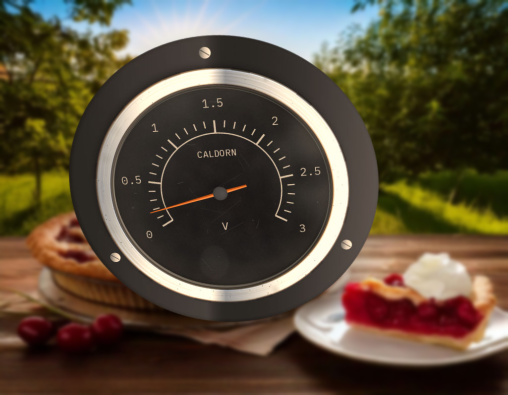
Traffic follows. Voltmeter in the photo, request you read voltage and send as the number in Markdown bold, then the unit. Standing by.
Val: **0.2** V
